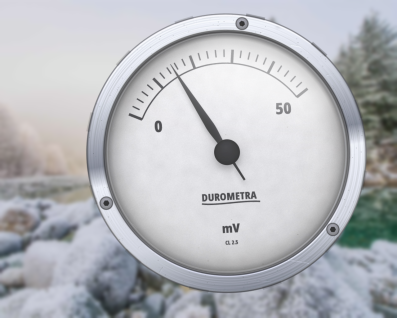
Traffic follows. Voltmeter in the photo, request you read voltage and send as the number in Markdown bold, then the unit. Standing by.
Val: **15** mV
